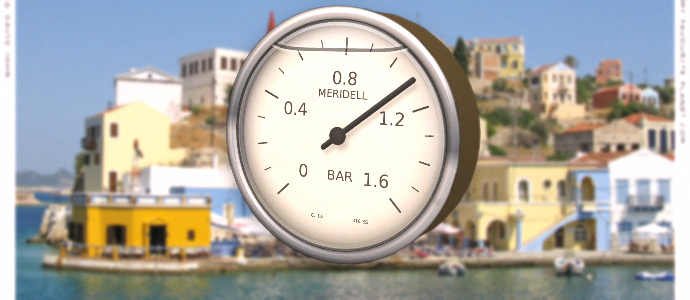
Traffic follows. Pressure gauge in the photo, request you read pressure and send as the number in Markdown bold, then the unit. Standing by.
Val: **1.1** bar
